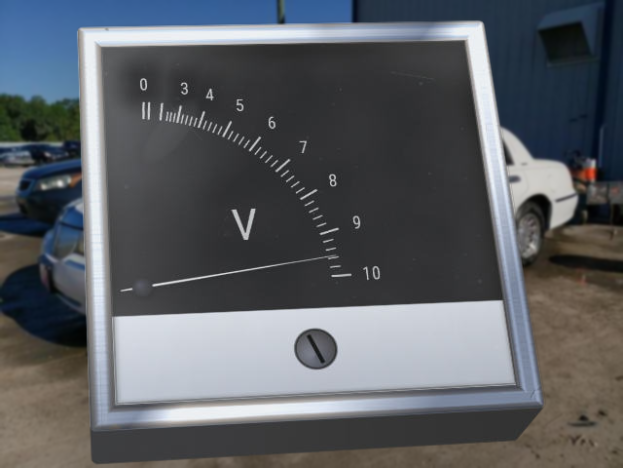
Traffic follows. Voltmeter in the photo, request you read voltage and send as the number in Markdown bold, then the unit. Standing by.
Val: **9.6** V
